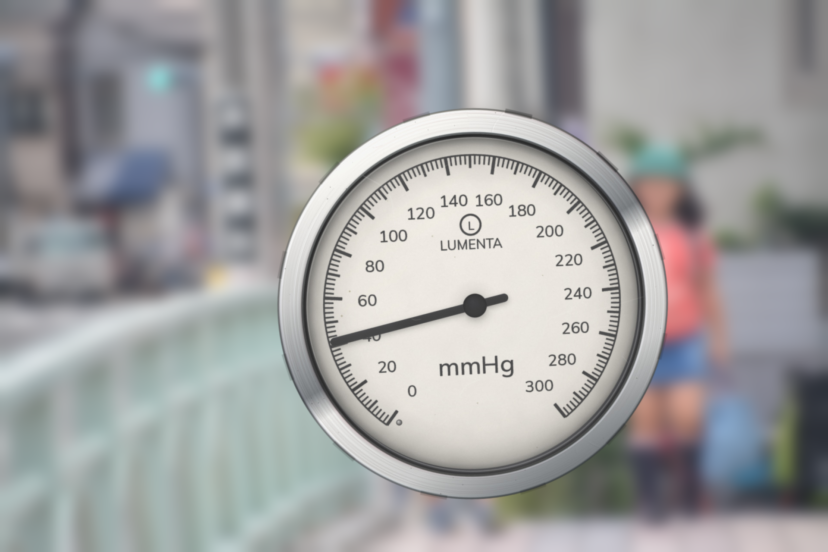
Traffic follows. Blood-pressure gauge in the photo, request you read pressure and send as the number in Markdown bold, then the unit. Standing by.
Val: **42** mmHg
